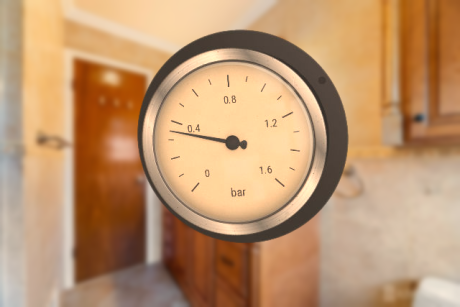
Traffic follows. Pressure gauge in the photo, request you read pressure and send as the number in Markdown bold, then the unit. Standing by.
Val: **0.35** bar
